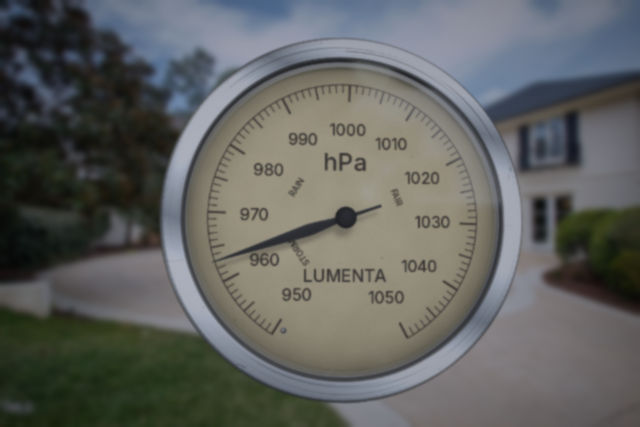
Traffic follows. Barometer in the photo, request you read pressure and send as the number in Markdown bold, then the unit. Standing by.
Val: **963** hPa
